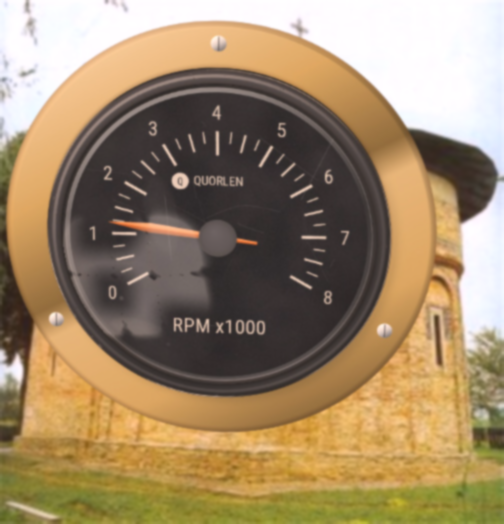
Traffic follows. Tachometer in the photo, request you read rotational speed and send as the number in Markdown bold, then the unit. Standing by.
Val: **1250** rpm
